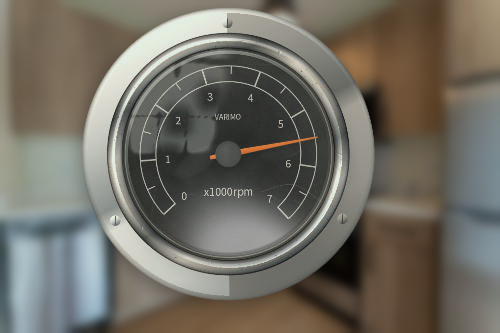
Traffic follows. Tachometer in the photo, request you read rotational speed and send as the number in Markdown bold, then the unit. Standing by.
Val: **5500** rpm
